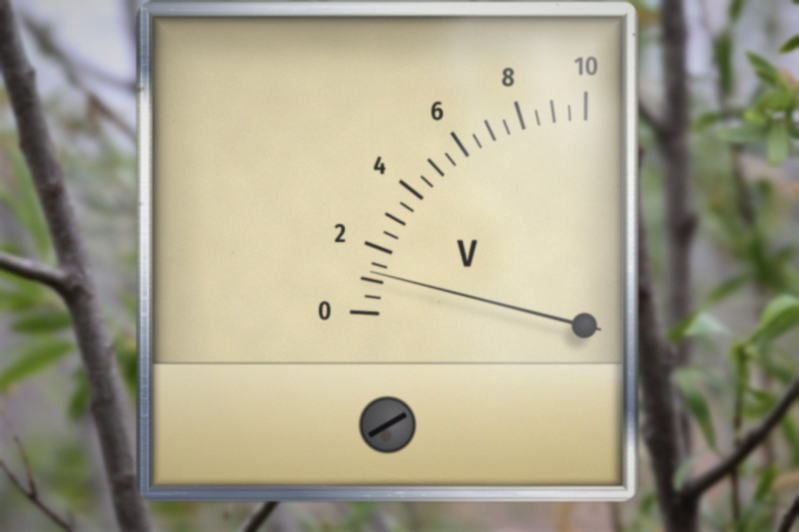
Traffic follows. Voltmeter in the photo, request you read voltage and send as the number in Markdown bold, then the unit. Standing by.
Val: **1.25** V
